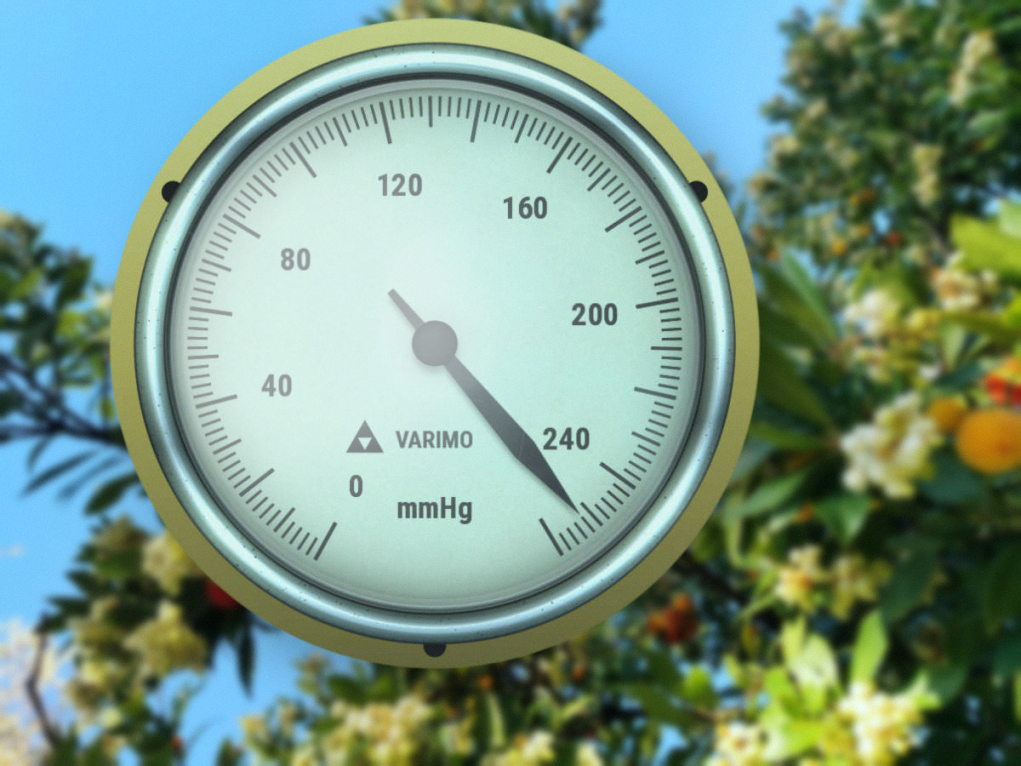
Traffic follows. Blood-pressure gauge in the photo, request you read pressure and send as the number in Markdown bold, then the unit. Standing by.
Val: **252** mmHg
